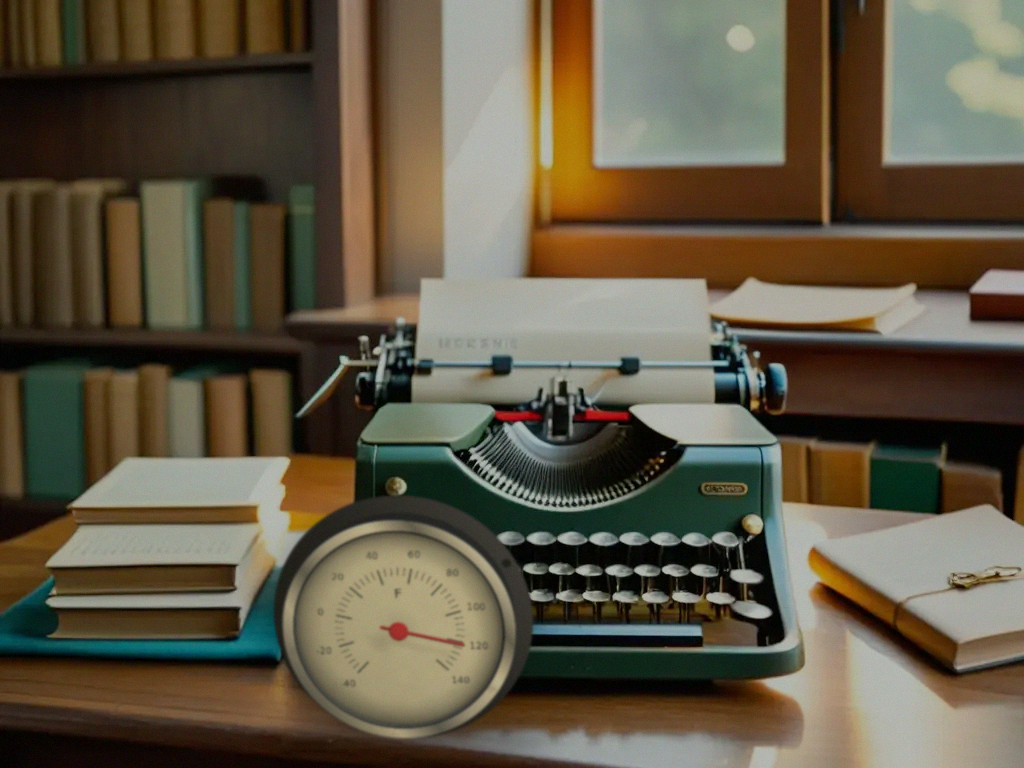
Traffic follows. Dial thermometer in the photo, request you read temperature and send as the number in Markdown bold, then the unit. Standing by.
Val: **120** °F
